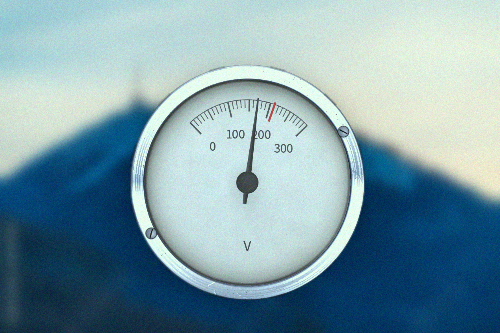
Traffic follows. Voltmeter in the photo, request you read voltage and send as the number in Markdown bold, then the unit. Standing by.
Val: **170** V
